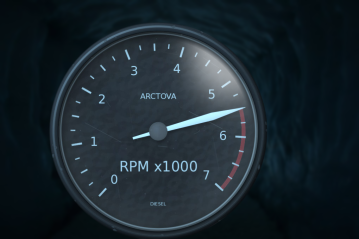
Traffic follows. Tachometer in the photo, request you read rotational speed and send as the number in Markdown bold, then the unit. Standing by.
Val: **5500** rpm
